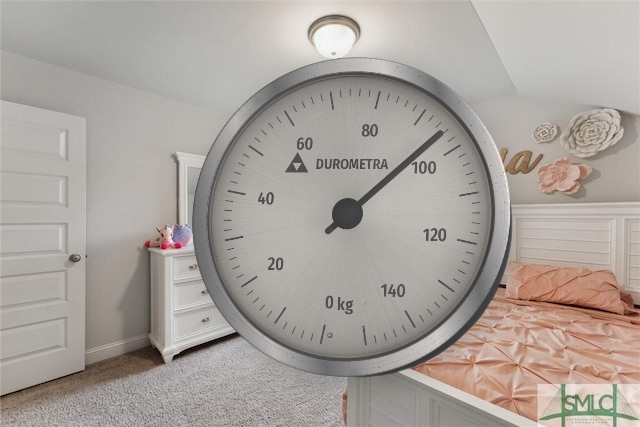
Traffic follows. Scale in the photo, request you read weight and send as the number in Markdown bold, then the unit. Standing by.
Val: **96** kg
